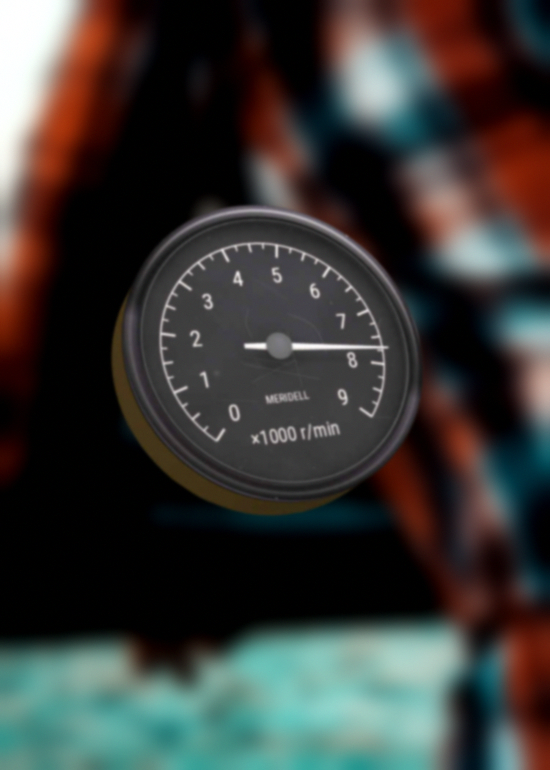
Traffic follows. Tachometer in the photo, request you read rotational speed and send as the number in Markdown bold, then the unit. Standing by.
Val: **7750** rpm
